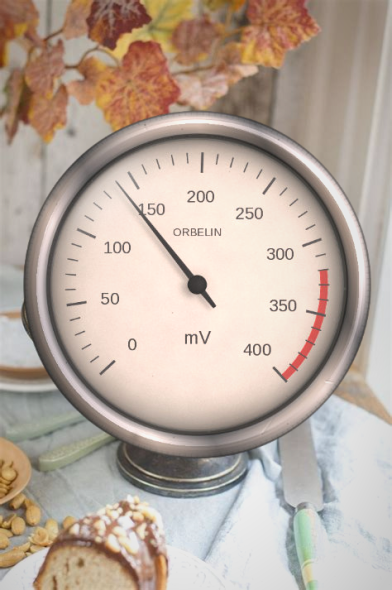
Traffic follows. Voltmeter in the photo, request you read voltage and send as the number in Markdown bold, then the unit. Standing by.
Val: **140** mV
